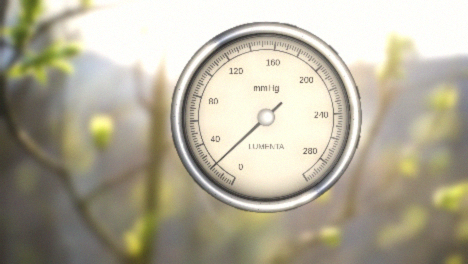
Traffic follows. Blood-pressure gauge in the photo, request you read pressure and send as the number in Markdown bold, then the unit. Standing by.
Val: **20** mmHg
